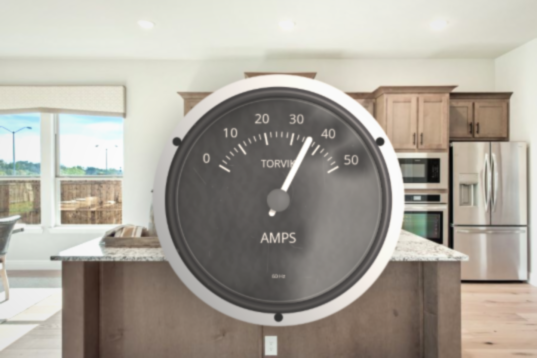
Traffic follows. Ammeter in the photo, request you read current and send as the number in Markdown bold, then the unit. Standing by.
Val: **36** A
